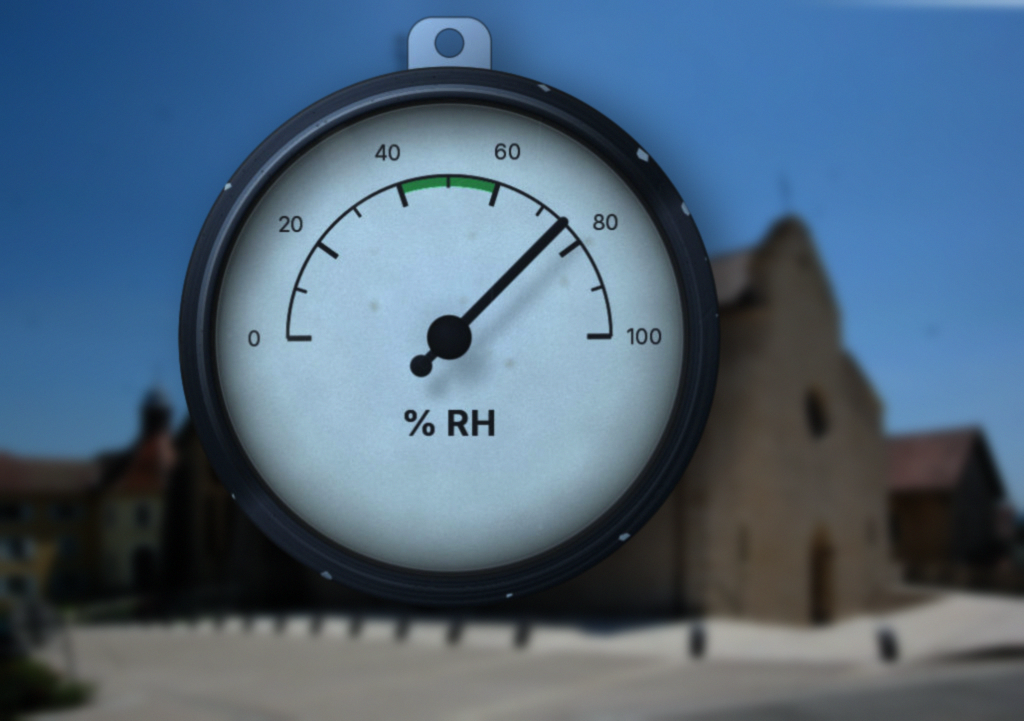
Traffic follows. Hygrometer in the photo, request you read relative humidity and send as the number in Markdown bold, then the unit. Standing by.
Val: **75** %
